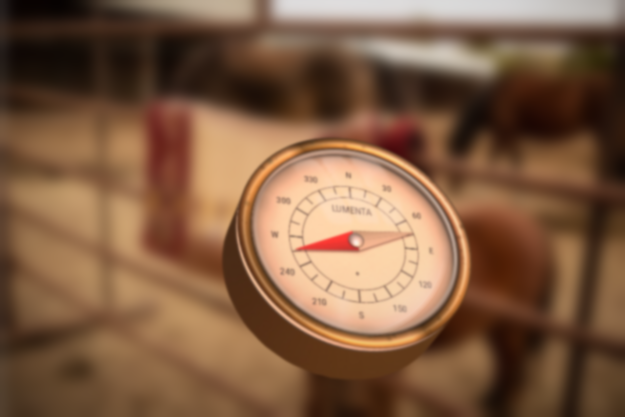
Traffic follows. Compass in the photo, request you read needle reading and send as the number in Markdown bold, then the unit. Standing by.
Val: **255** °
